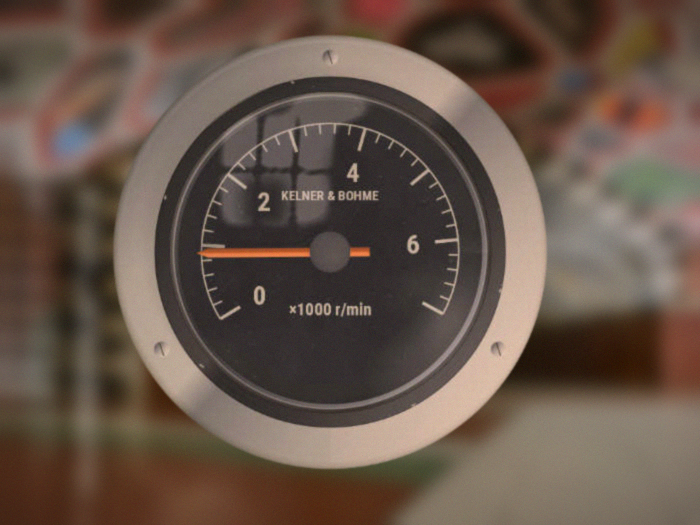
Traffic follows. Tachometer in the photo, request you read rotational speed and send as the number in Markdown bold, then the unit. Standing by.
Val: **900** rpm
